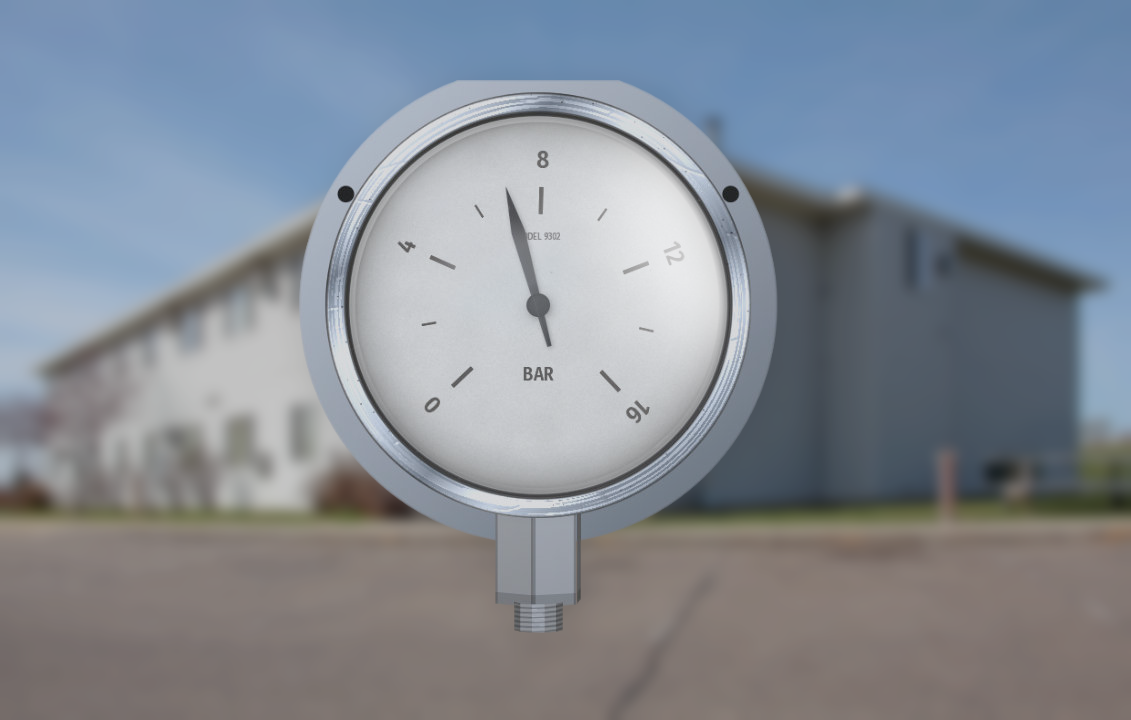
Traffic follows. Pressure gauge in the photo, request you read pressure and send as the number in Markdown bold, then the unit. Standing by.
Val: **7** bar
